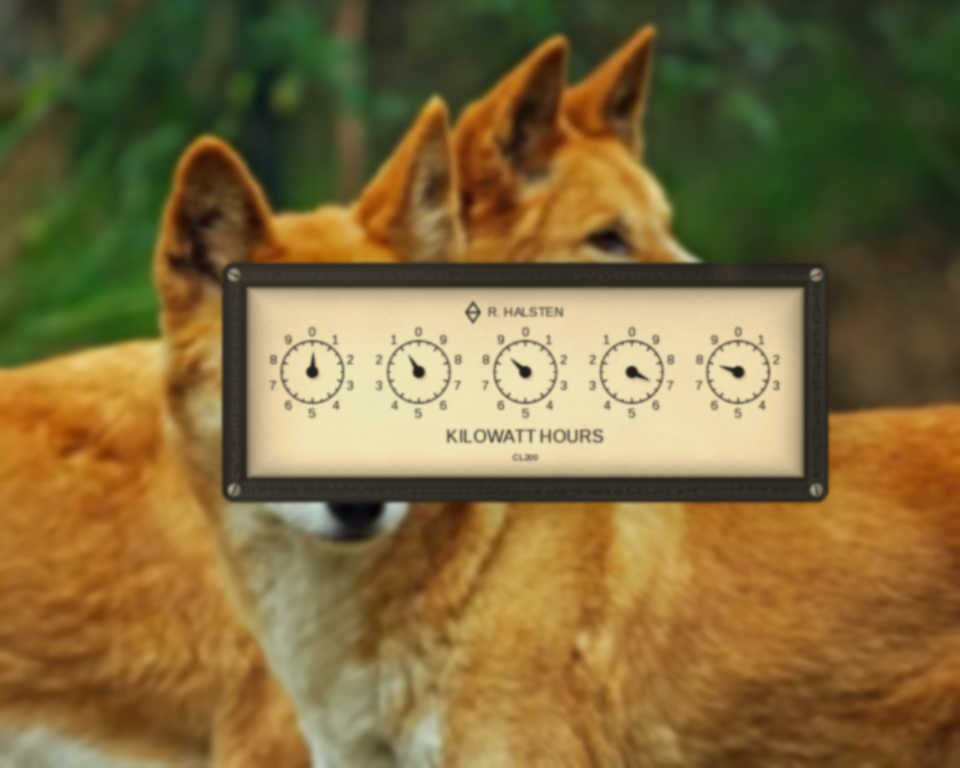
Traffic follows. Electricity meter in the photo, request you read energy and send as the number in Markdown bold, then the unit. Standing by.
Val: **868** kWh
